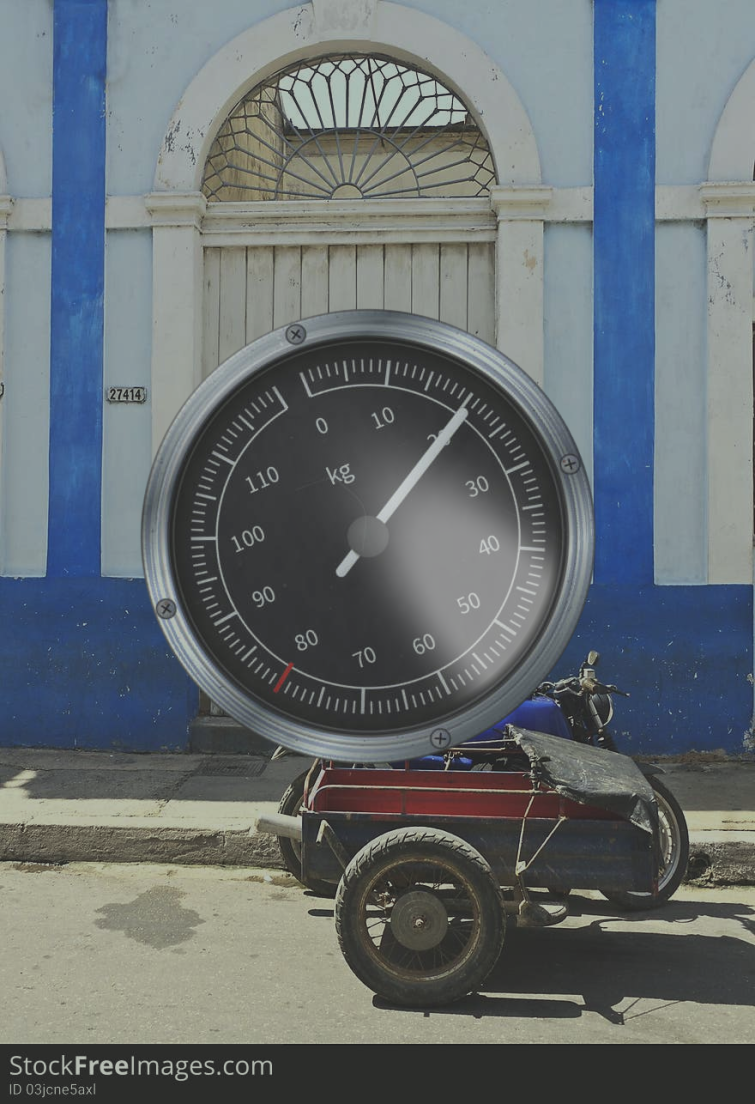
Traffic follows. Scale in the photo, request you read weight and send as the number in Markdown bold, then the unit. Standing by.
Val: **20.5** kg
